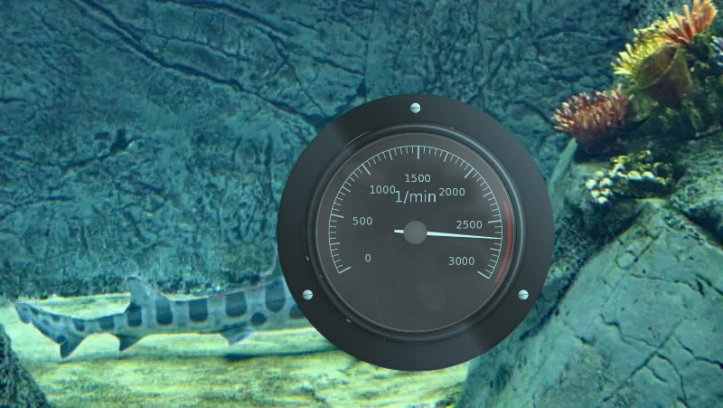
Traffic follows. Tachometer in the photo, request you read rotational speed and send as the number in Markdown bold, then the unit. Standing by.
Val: **2650** rpm
